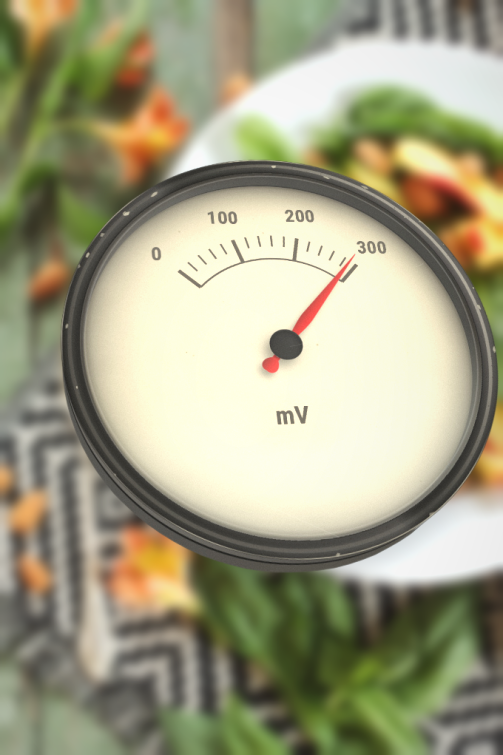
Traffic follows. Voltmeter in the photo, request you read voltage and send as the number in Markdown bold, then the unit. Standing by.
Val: **290** mV
